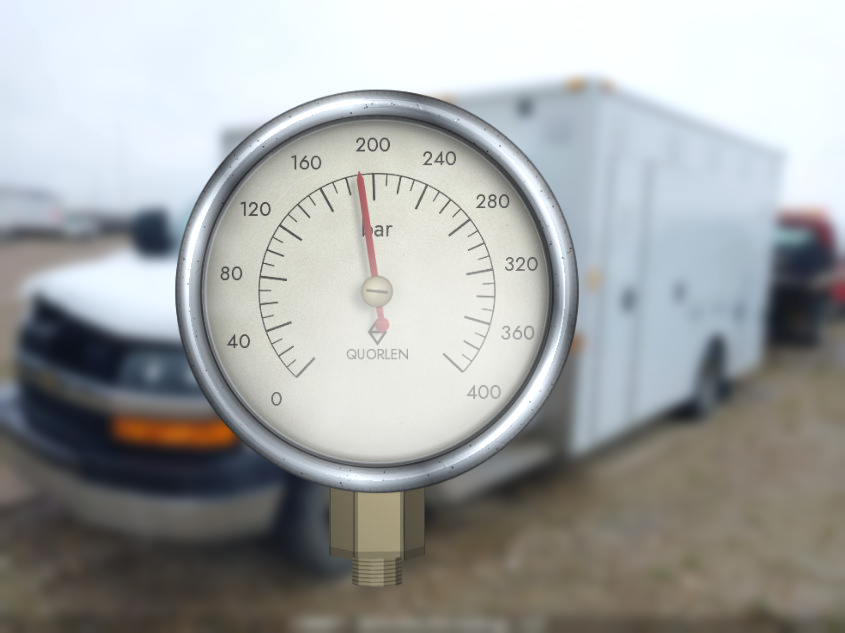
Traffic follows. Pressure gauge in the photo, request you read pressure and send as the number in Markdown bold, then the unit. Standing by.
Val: **190** bar
